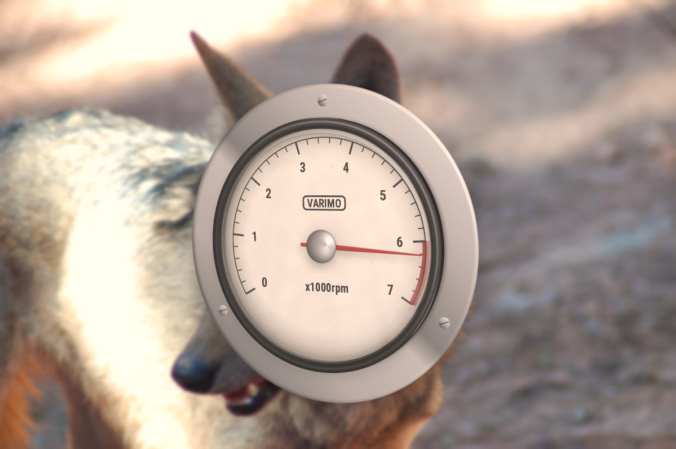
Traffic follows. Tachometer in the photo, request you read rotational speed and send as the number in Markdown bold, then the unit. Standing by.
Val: **6200** rpm
